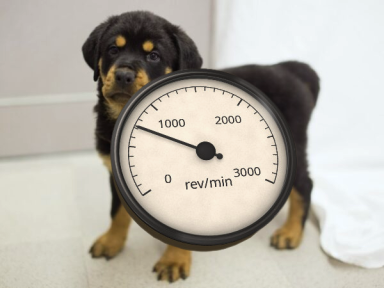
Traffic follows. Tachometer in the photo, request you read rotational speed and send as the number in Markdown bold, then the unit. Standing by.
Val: **700** rpm
